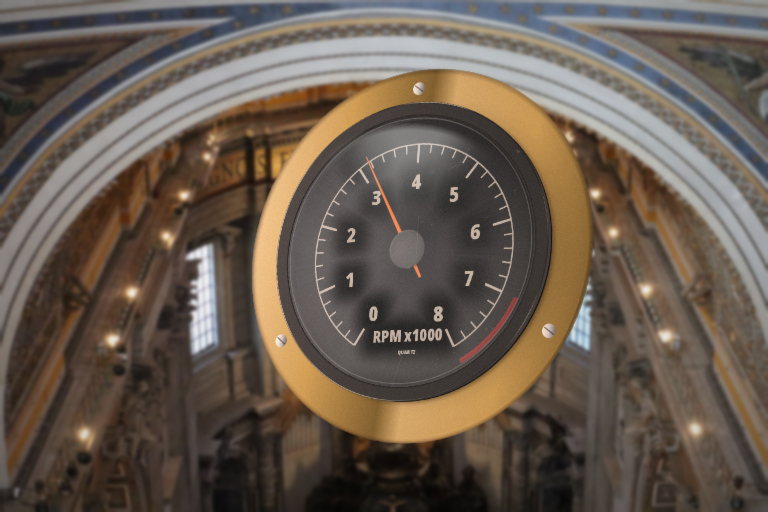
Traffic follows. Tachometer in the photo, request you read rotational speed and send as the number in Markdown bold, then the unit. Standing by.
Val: **3200** rpm
